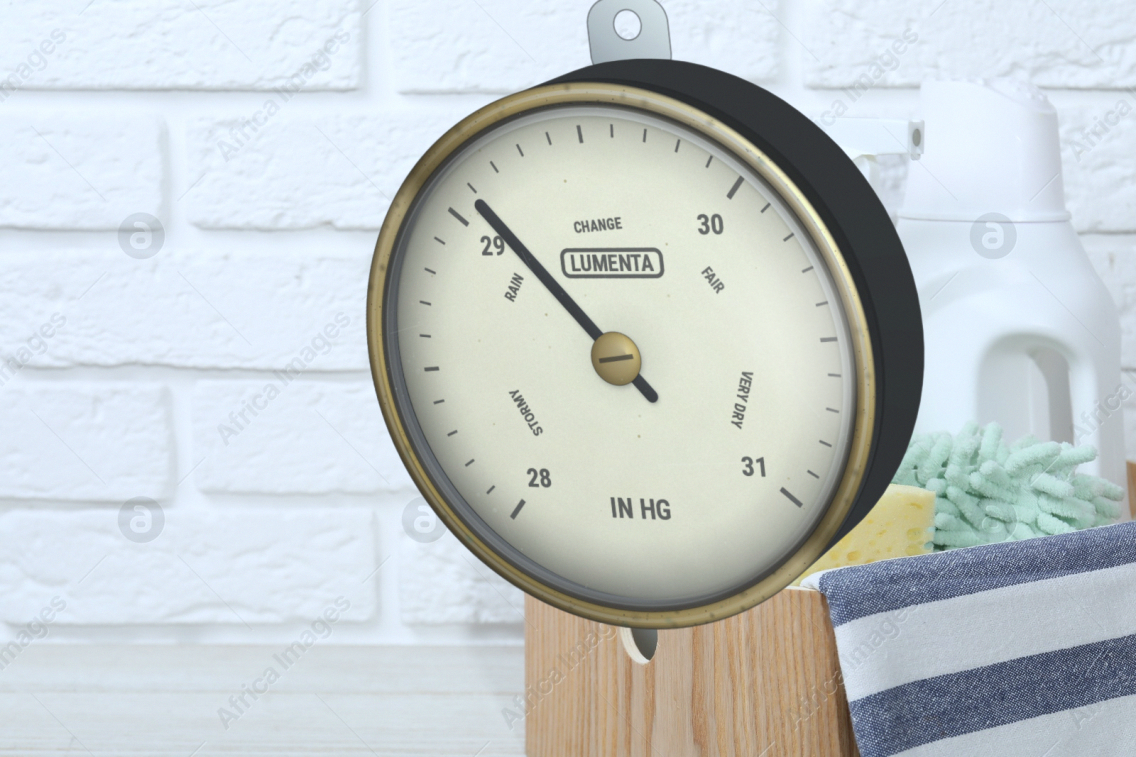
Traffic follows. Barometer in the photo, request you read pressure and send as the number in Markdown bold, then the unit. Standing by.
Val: **29.1** inHg
